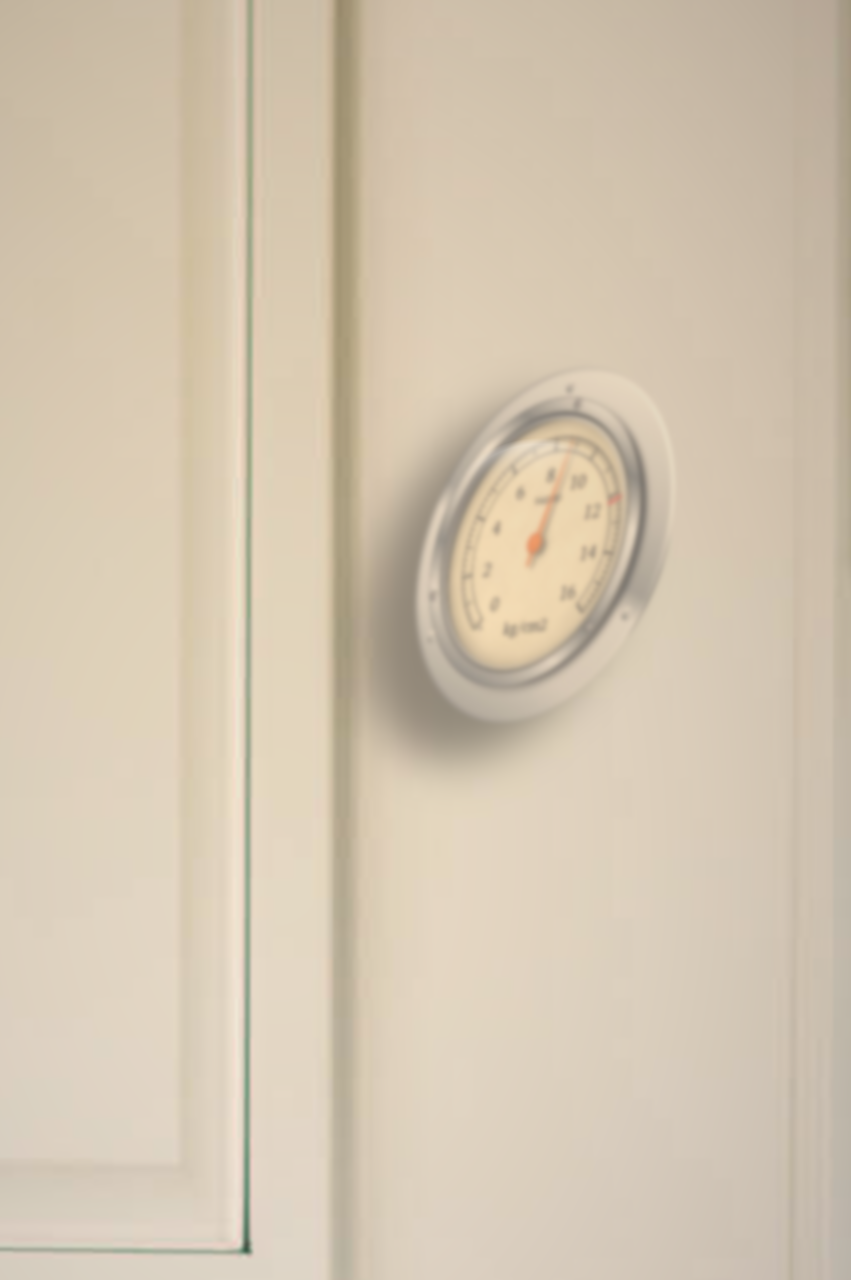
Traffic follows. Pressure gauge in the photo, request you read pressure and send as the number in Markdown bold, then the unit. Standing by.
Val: **9** kg/cm²
